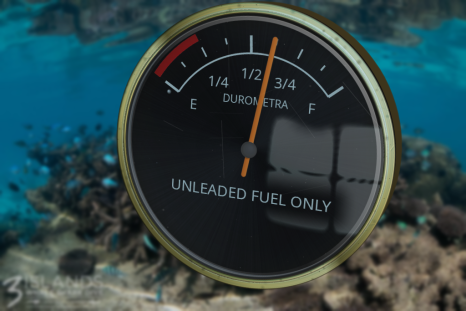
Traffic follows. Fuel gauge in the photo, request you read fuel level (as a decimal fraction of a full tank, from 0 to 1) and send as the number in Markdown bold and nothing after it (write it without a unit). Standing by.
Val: **0.625**
